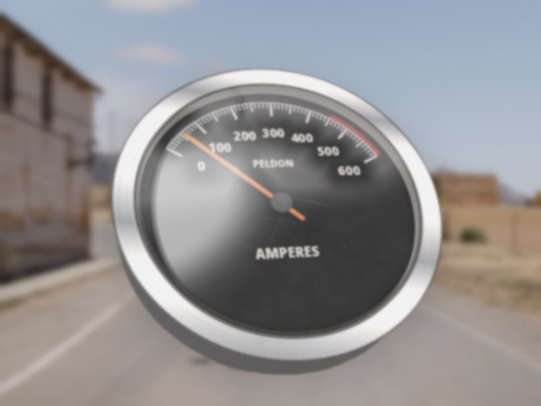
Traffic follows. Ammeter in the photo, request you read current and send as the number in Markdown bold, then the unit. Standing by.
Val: **50** A
